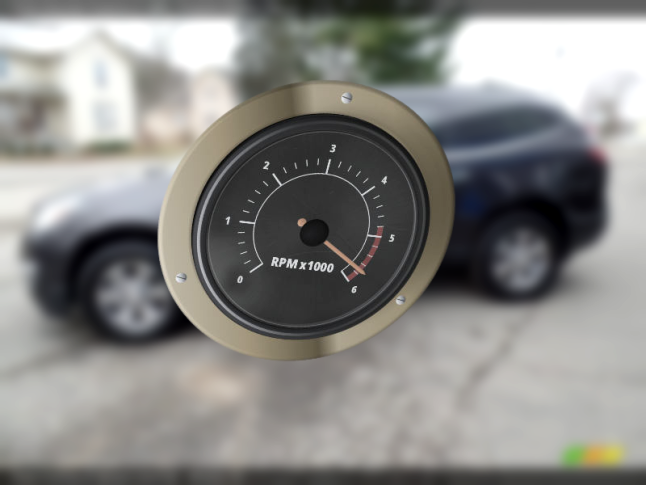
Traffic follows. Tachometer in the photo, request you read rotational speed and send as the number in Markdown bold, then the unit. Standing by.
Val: **5700** rpm
